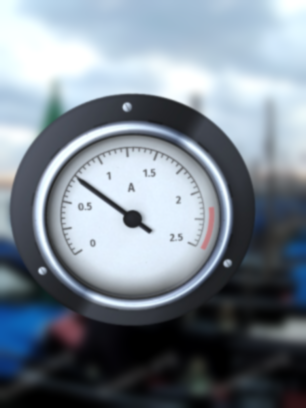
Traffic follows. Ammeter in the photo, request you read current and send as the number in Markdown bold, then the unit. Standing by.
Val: **0.75** A
